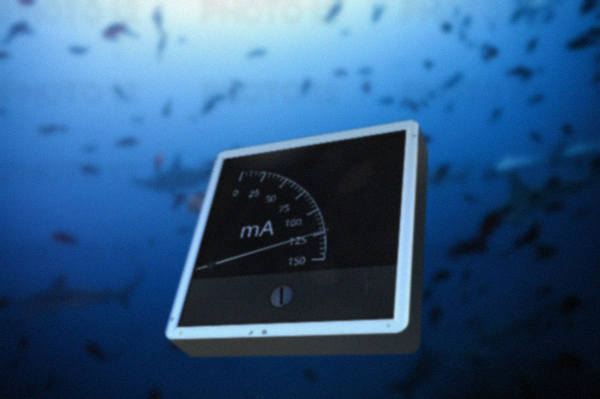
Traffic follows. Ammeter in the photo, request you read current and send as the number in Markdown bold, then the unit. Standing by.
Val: **125** mA
